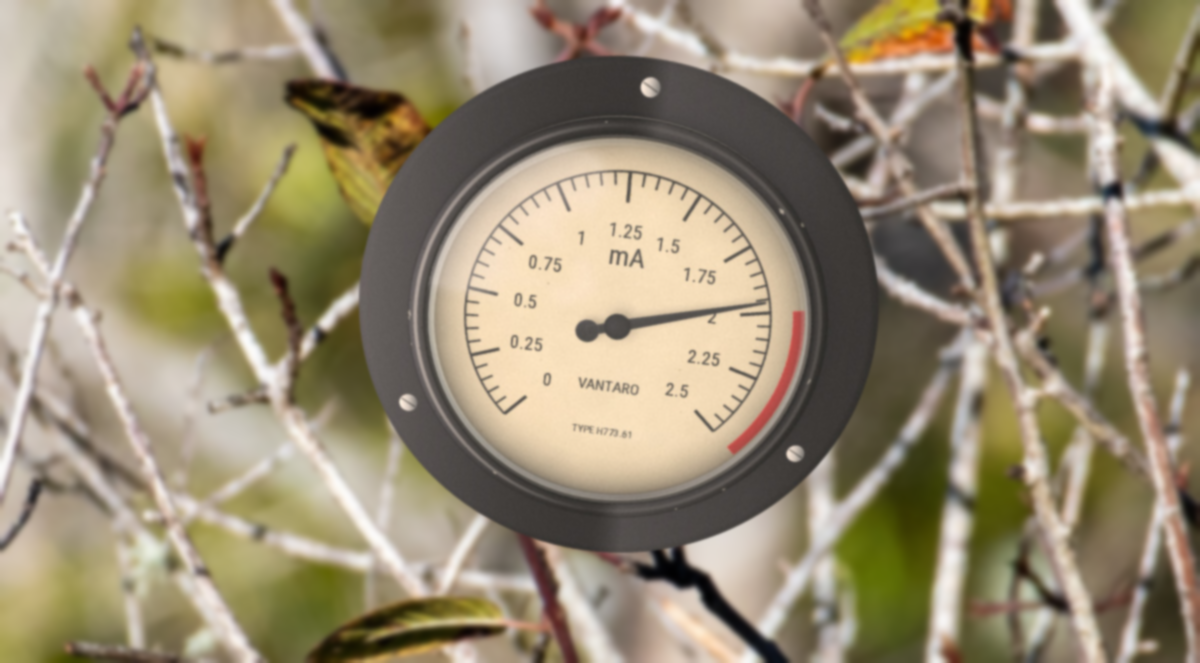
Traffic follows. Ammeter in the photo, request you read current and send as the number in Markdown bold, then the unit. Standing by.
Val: **1.95** mA
